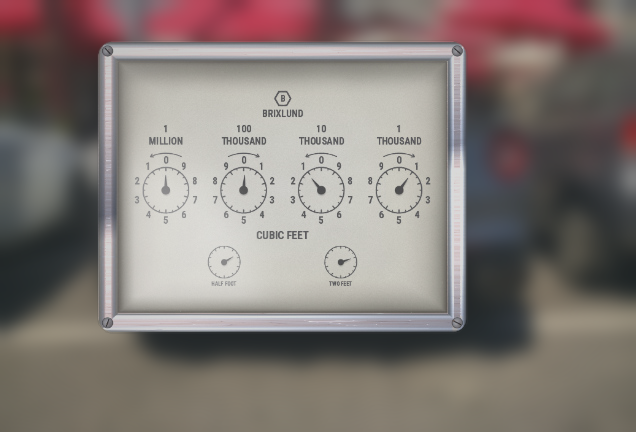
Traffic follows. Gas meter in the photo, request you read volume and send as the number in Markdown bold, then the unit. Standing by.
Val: **1100** ft³
